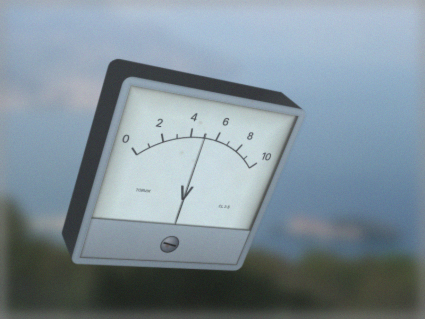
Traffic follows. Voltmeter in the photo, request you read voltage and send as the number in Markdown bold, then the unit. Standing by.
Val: **5** V
